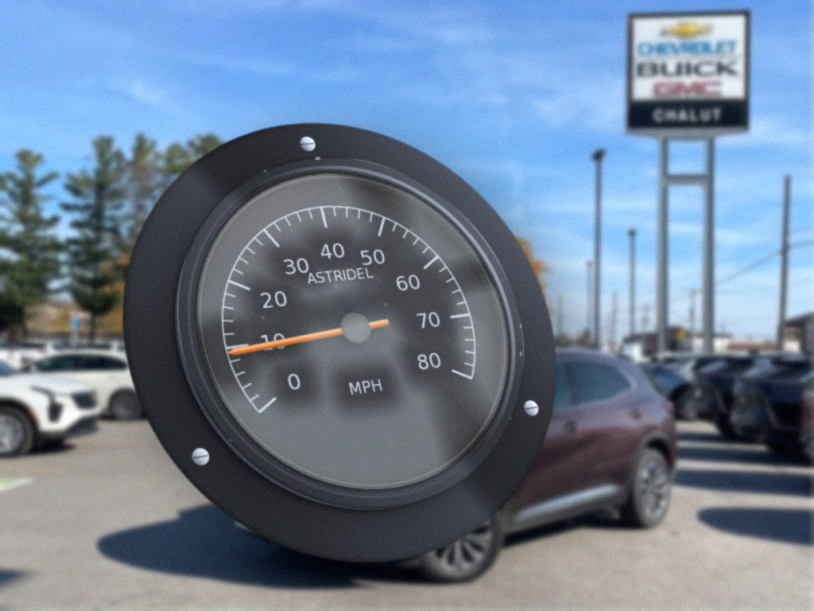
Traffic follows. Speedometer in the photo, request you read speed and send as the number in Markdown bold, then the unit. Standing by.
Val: **9** mph
